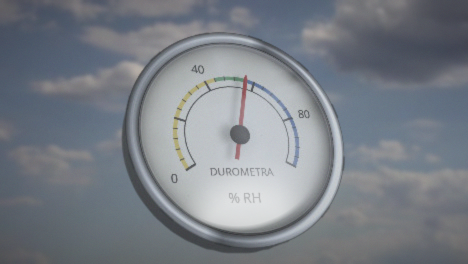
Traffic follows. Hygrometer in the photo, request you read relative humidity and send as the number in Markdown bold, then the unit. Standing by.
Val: **56** %
